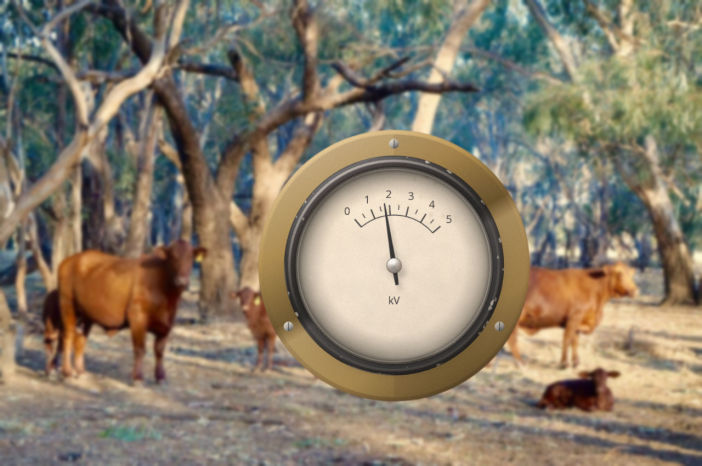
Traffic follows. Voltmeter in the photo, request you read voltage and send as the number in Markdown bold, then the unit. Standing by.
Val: **1.75** kV
